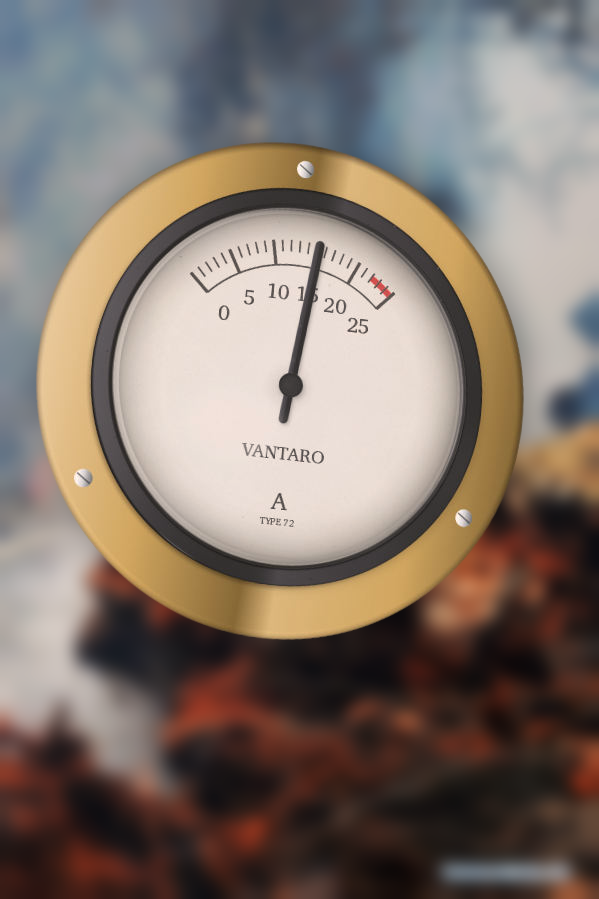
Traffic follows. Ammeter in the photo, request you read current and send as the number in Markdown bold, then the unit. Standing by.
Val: **15** A
